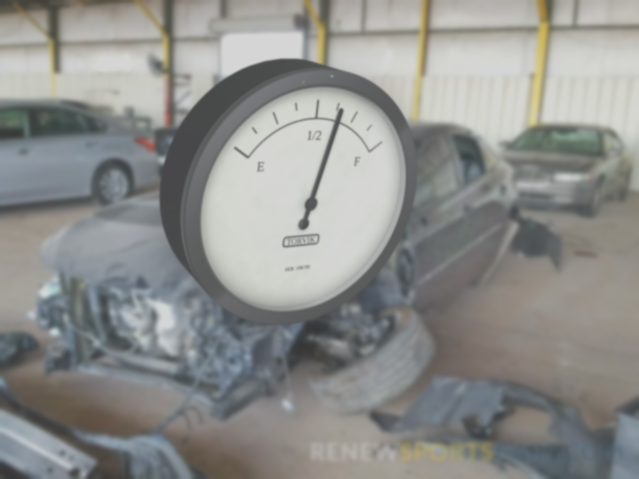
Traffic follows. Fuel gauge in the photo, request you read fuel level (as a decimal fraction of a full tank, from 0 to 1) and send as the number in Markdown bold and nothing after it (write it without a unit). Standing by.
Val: **0.625**
